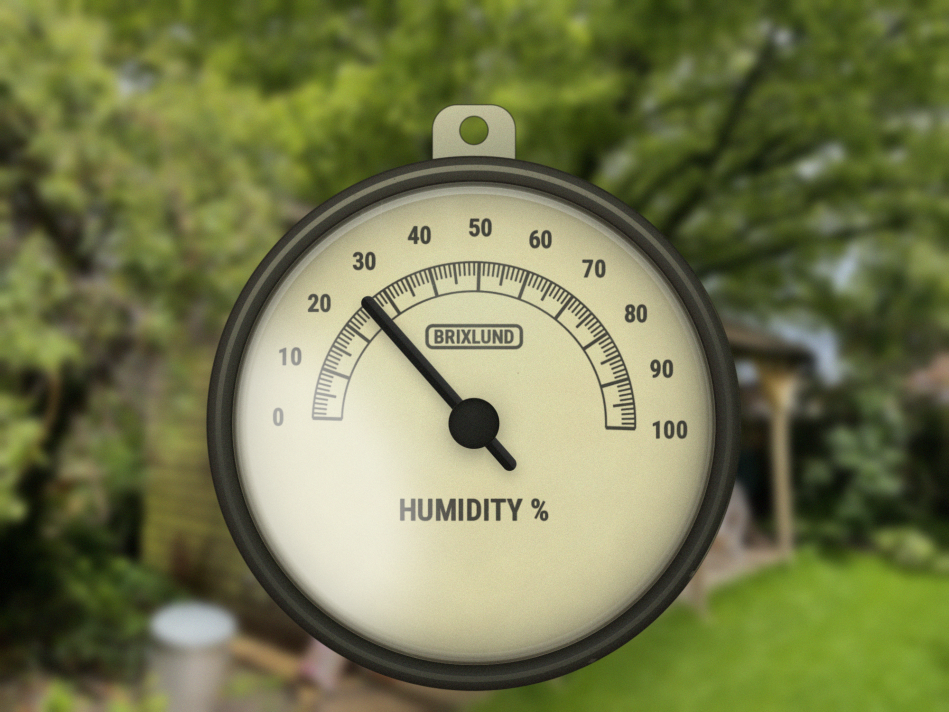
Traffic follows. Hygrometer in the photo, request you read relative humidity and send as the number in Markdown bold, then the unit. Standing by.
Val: **26** %
